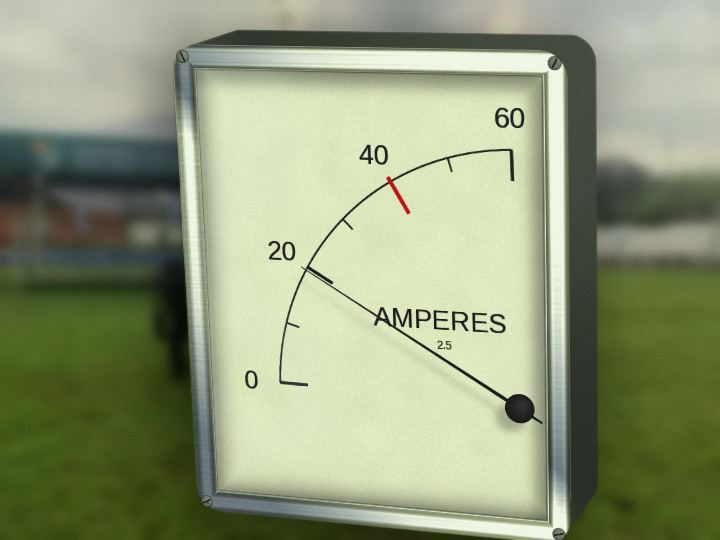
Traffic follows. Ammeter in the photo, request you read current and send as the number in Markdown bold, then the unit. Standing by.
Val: **20** A
